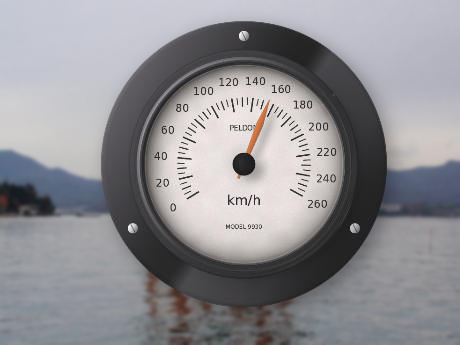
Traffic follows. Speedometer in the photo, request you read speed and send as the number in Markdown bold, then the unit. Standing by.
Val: **155** km/h
